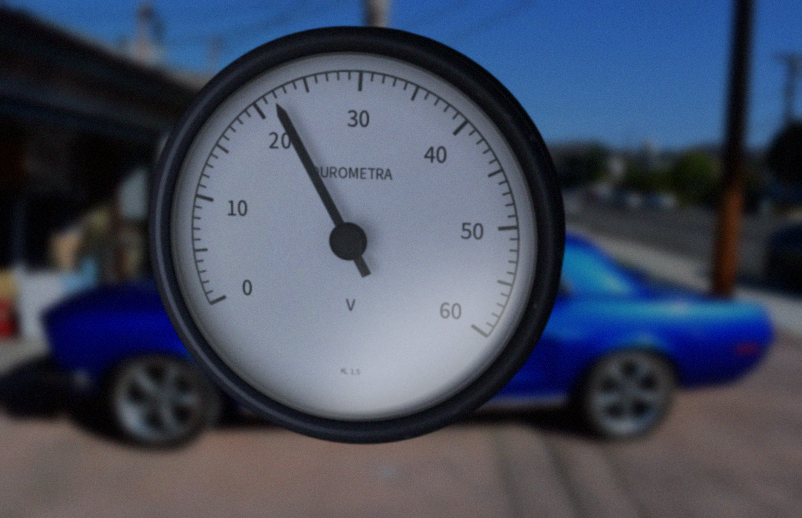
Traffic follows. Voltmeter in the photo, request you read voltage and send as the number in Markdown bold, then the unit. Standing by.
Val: **22** V
